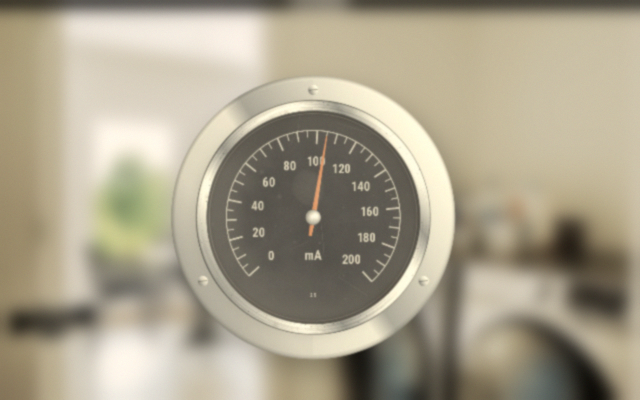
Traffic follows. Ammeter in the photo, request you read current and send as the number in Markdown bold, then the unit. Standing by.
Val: **105** mA
